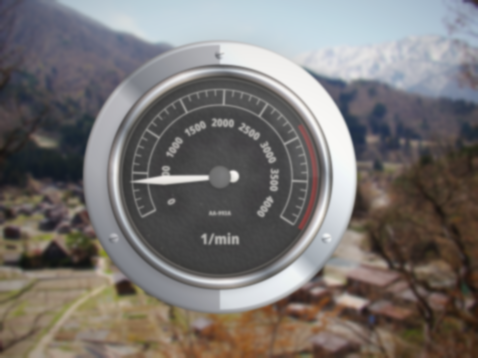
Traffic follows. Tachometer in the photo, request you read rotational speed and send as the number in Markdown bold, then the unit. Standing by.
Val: **400** rpm
